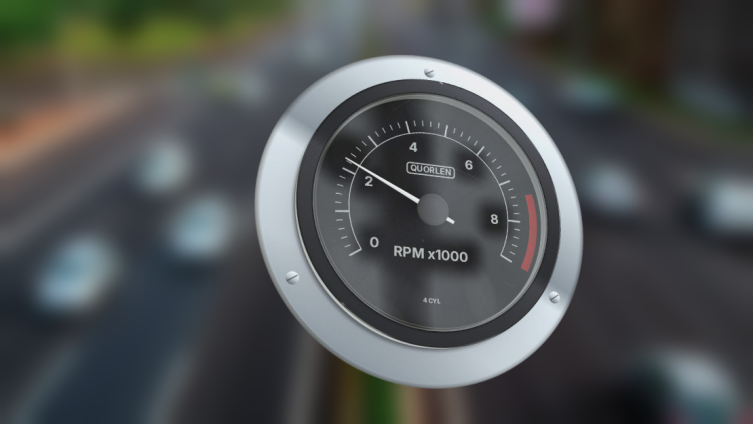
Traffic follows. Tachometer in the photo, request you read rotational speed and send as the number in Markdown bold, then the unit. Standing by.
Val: **2200** rpm
